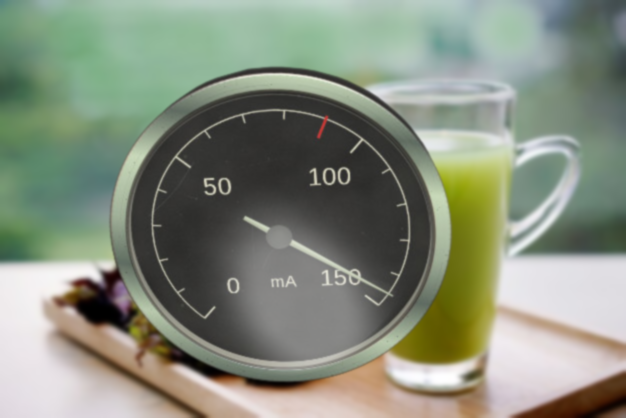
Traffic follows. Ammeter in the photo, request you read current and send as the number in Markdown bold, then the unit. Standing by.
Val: **145** mA
